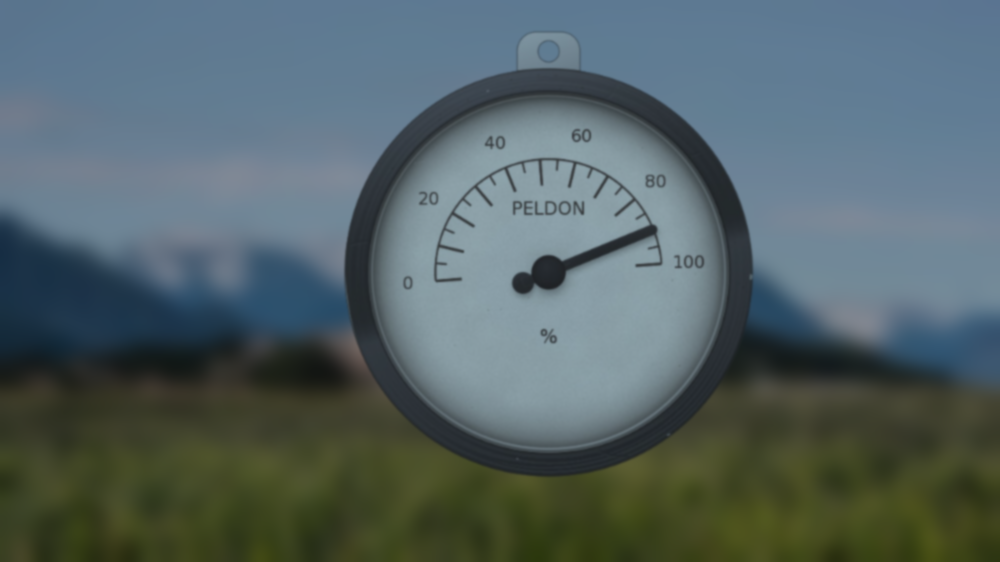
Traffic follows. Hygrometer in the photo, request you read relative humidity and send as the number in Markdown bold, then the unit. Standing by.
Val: **90** %
